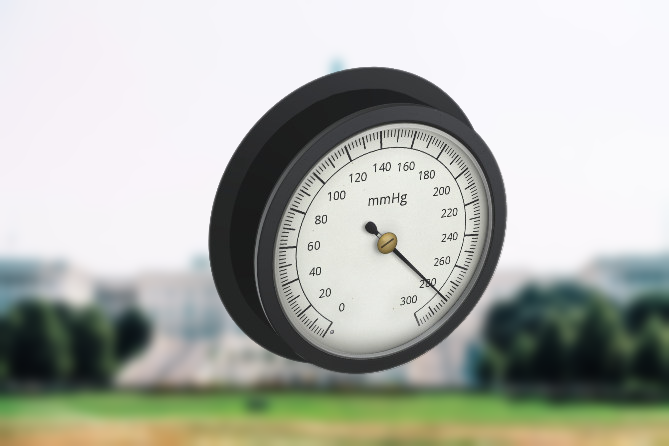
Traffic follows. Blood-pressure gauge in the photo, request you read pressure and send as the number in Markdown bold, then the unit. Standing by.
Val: **280** mmHg
